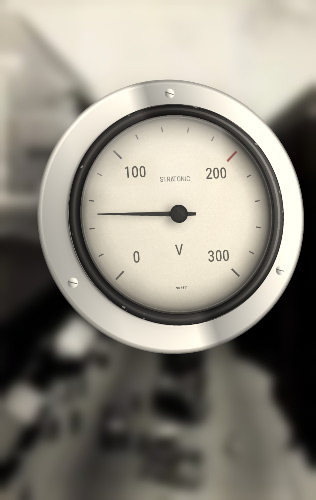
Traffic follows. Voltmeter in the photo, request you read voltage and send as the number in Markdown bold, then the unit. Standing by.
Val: **50** V
